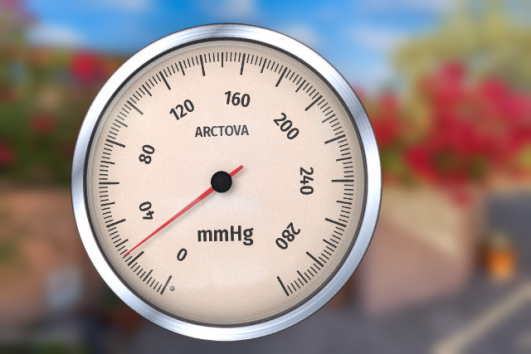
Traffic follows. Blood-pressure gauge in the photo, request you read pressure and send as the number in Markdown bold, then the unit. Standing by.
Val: **24** mmHg
